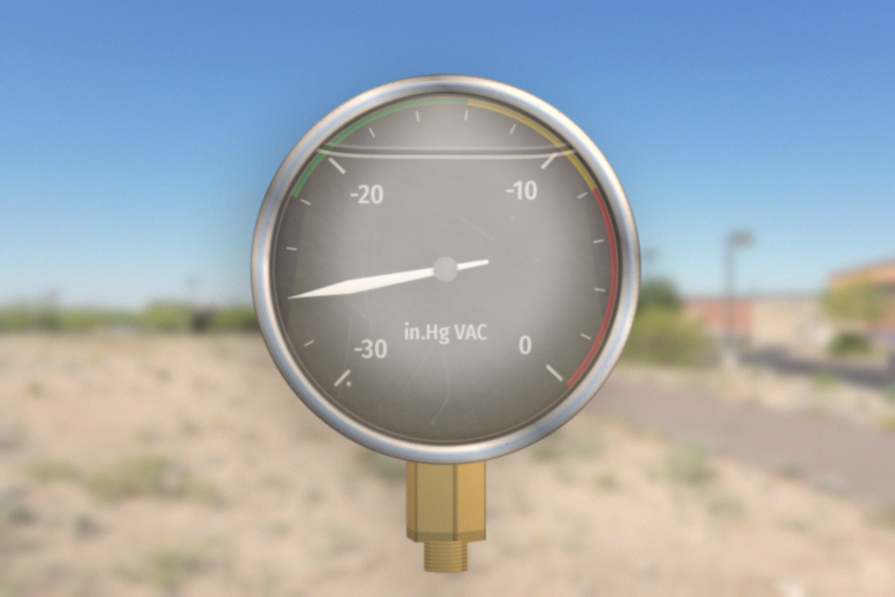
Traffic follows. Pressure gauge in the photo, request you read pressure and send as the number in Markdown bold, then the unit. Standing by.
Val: **-26** inHg
